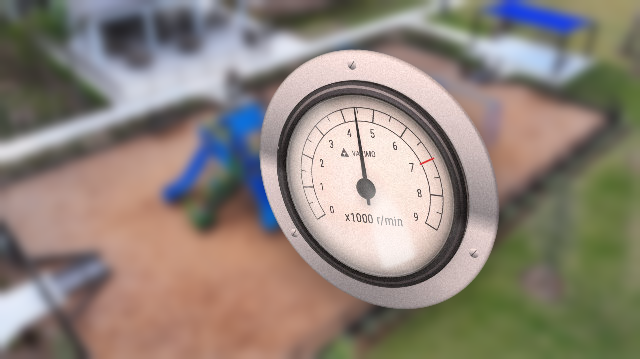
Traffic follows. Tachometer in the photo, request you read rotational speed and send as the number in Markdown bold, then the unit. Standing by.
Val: **4500** rpm
